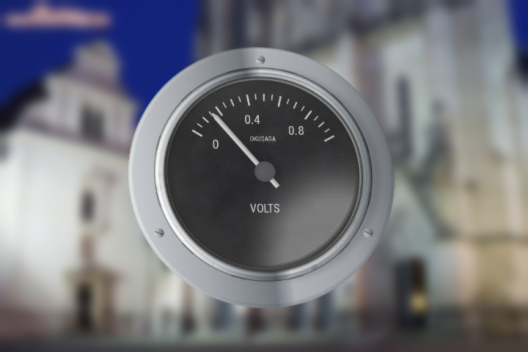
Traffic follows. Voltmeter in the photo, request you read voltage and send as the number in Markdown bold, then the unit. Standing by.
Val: **0.15** V
